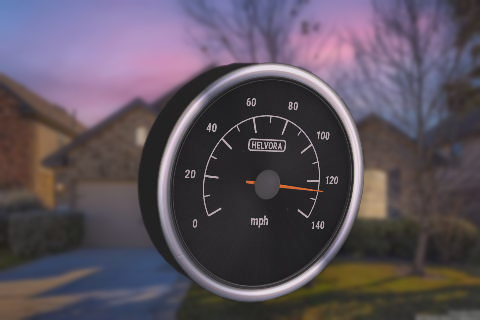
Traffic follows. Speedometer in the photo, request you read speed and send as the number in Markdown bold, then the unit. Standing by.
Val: **125** mph
